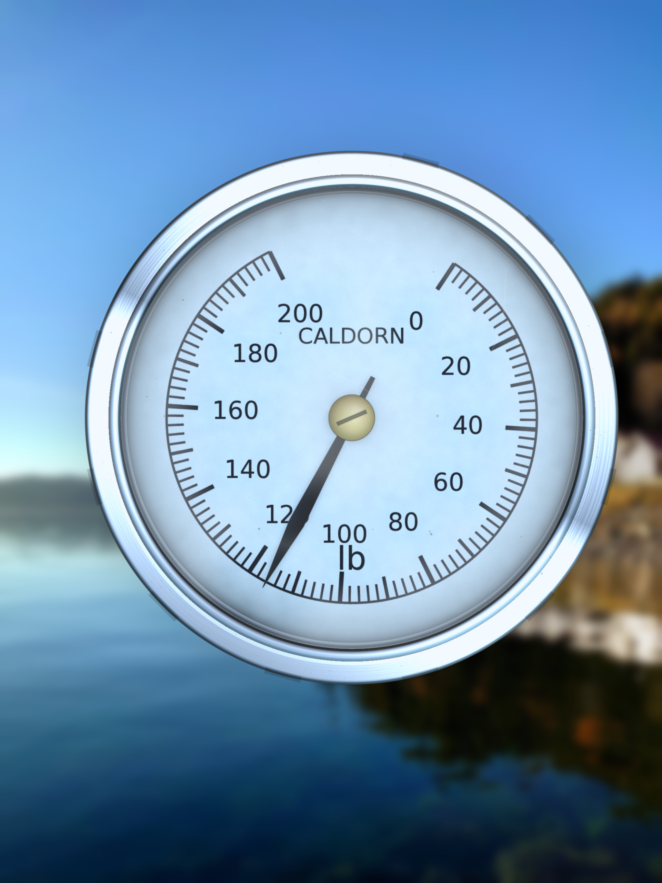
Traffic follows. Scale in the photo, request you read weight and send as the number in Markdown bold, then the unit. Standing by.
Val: **116** lb
